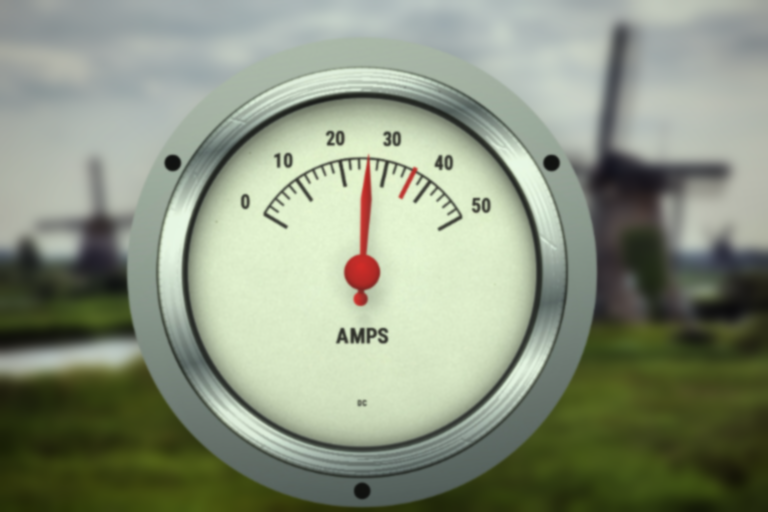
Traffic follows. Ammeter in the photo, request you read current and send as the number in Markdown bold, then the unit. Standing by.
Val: **26** A
